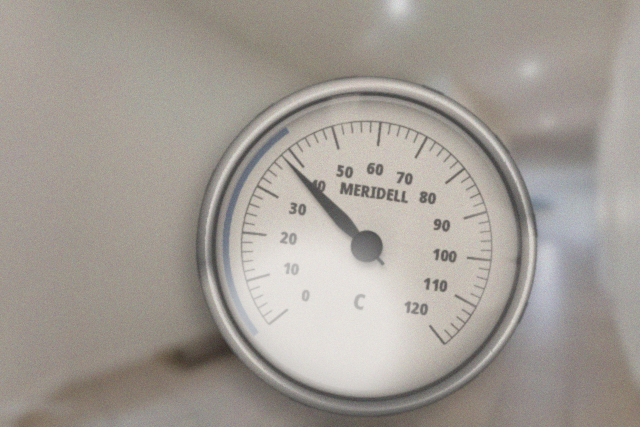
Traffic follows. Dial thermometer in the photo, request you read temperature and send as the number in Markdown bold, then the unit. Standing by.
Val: **38** °C
